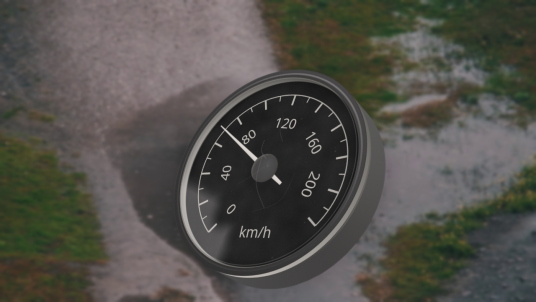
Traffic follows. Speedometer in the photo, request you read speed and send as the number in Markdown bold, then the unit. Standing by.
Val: **70** km/h
